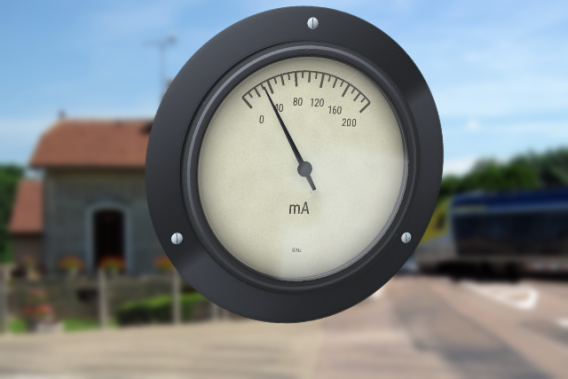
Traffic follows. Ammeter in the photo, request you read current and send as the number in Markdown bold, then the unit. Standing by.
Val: **30** mA
